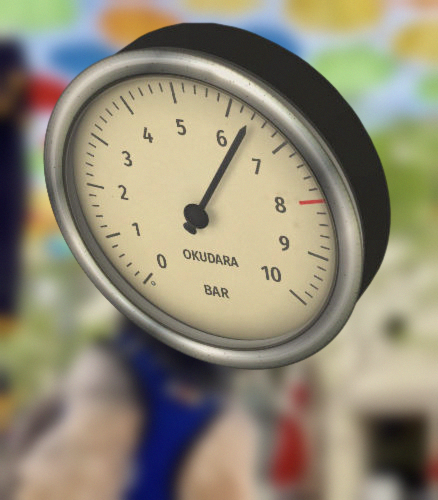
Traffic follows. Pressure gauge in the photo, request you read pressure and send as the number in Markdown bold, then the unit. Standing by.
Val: **6.4** bar
